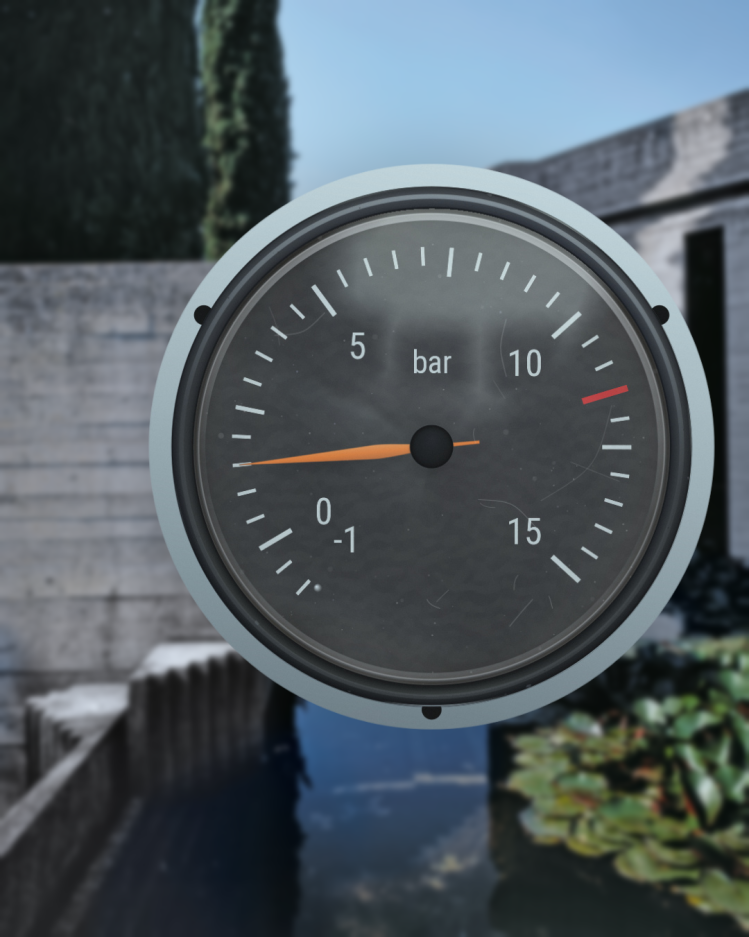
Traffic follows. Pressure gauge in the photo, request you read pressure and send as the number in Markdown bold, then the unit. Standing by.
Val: **1.5** bar
